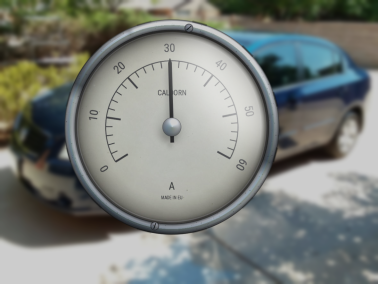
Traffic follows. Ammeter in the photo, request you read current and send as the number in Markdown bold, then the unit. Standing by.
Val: **30** A
